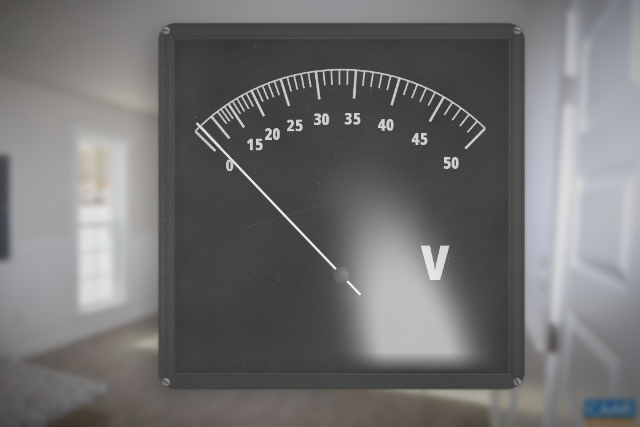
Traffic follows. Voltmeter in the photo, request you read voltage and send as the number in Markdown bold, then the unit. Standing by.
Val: **5** V
